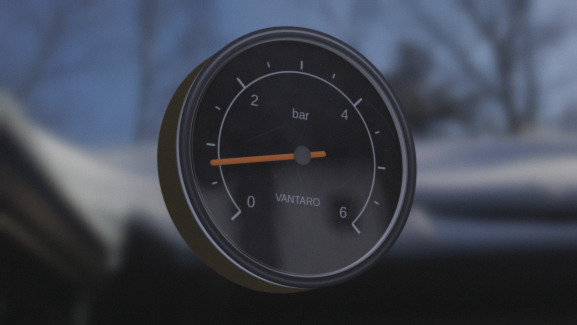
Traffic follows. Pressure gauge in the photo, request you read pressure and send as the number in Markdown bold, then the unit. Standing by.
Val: **0.75** bar
